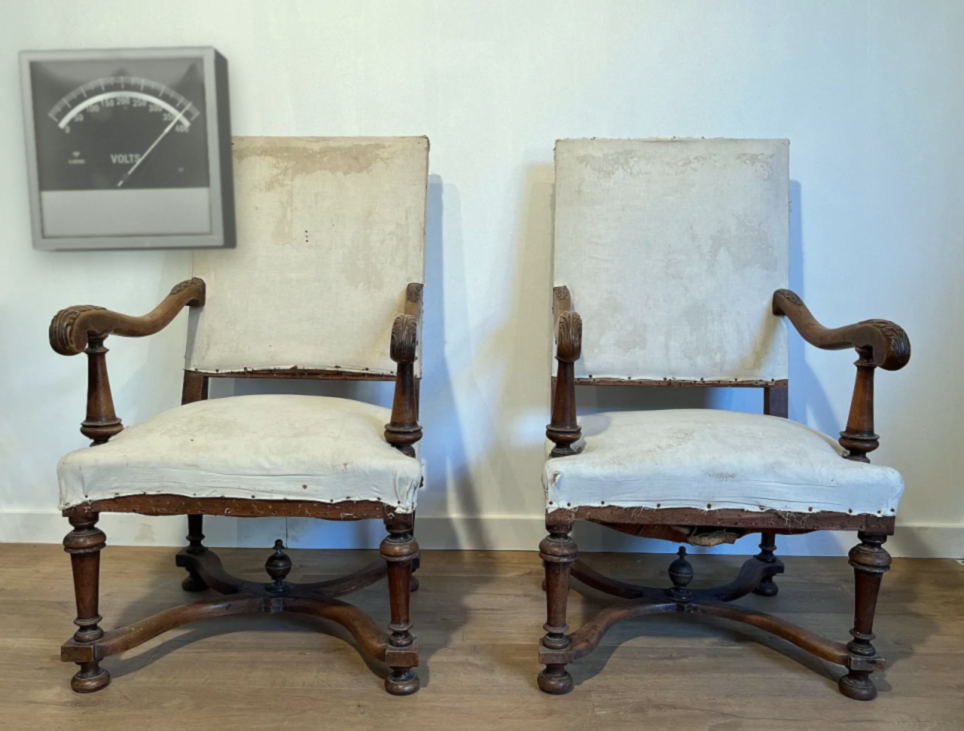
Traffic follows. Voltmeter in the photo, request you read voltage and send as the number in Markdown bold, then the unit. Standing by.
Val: **375** V
